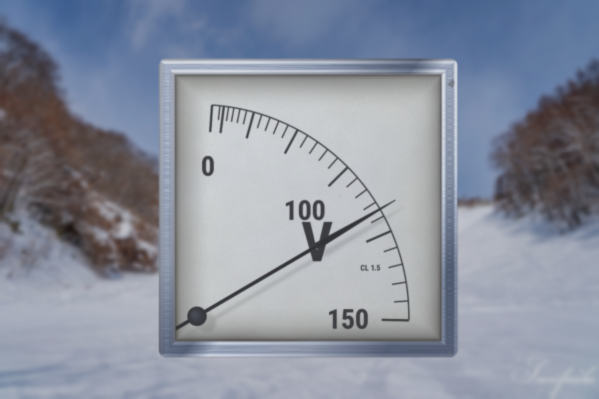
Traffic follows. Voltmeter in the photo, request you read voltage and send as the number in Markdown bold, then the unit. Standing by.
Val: **117.5** V
